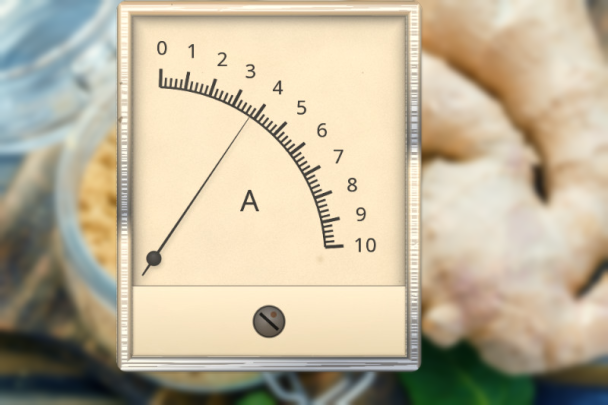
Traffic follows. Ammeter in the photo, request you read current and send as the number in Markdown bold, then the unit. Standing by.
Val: **3.8** A
